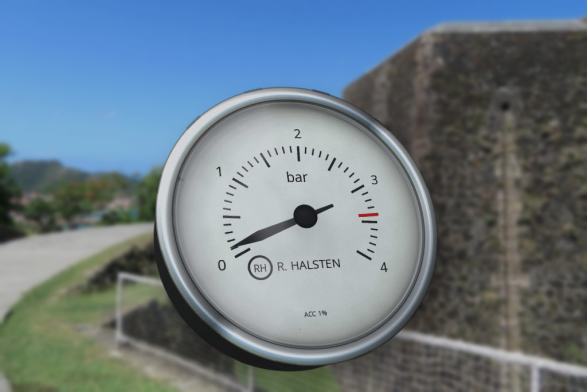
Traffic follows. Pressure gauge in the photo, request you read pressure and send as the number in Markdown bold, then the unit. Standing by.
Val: **0.1** bar
